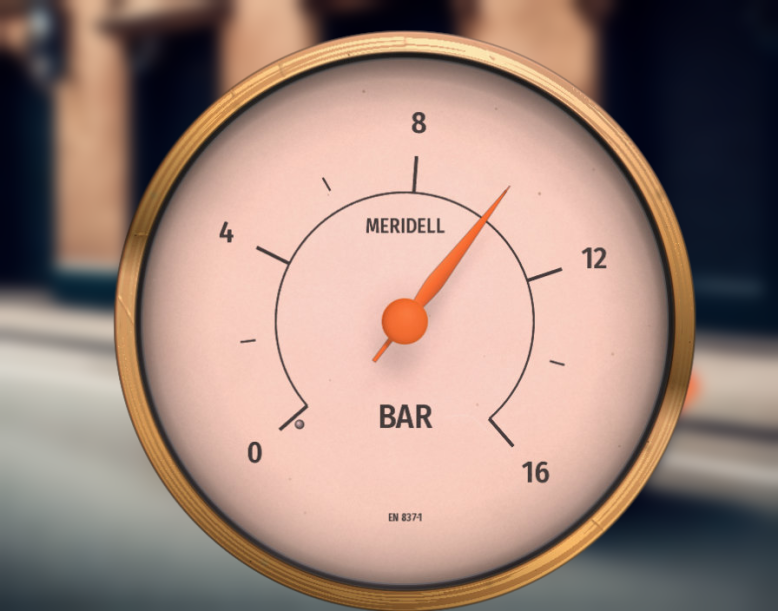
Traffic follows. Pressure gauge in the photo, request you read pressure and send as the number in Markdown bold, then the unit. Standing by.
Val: **10** bar
